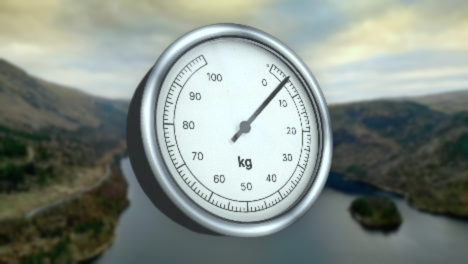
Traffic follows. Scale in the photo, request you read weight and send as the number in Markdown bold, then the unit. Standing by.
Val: **5** kg
